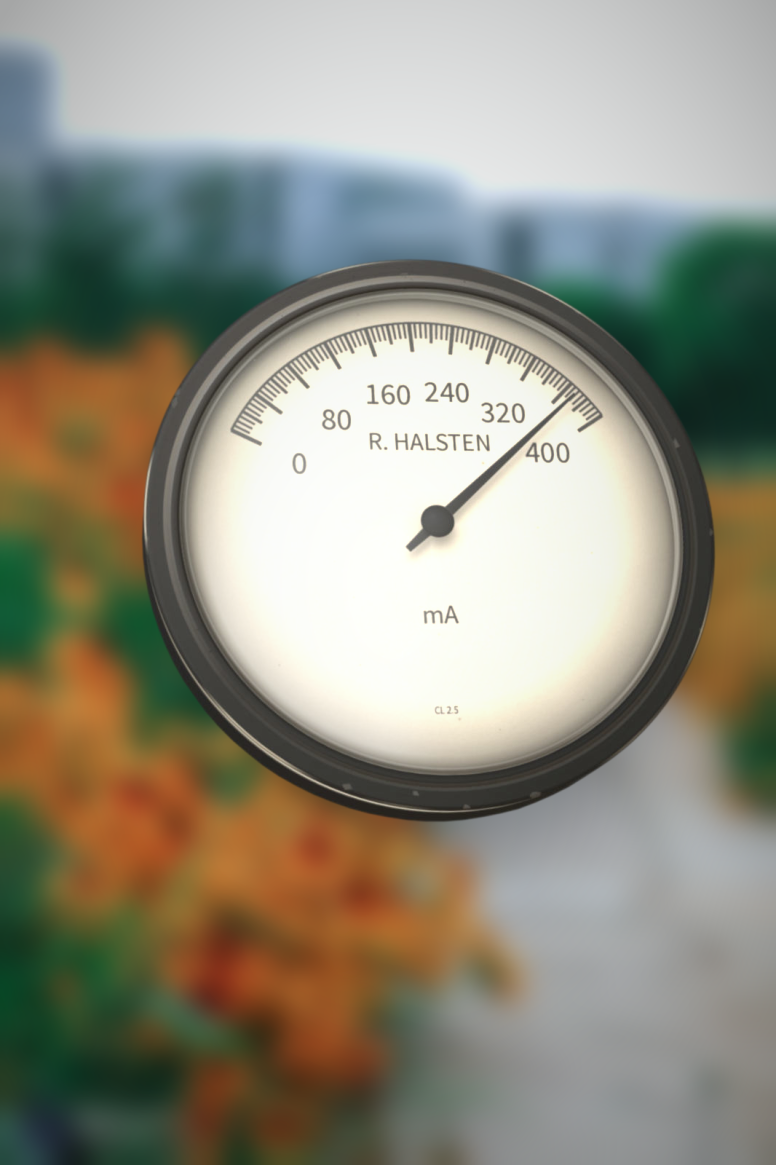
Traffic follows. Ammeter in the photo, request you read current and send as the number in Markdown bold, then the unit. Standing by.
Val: **370** mA
